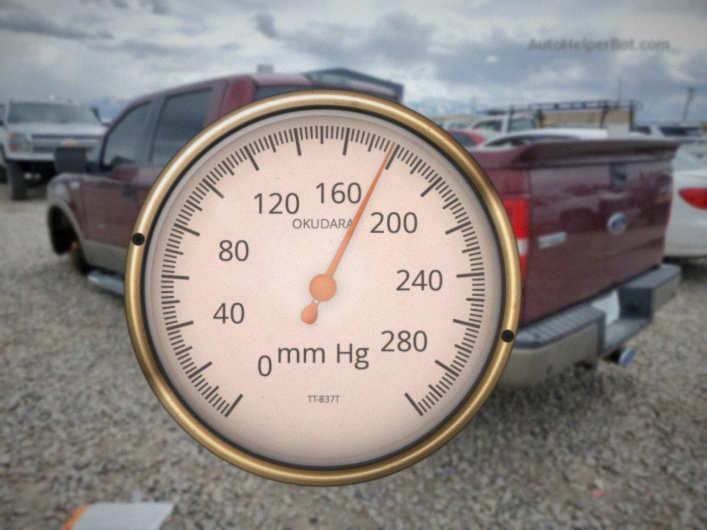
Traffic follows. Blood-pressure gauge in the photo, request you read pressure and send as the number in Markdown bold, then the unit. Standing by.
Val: **178** mmHg
